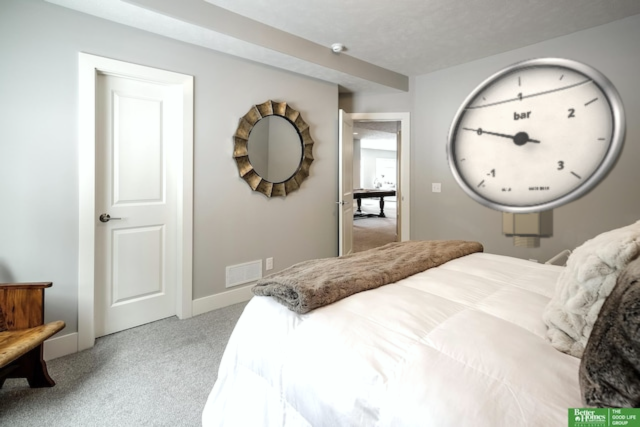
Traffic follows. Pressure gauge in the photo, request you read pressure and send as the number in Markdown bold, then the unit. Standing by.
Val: **0** bar
